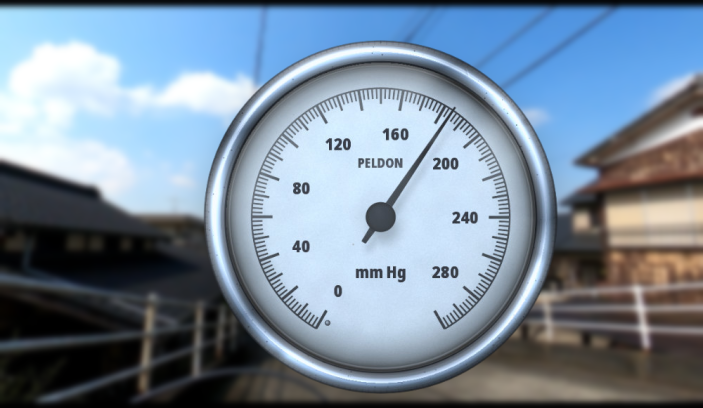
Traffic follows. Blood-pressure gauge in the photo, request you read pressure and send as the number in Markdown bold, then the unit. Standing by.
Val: **184** mmHg
